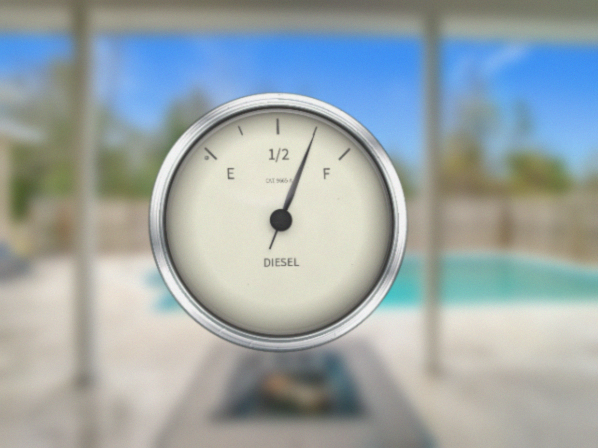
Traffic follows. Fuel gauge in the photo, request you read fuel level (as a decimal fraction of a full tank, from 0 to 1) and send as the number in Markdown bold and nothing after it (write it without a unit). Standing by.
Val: **0.75**
